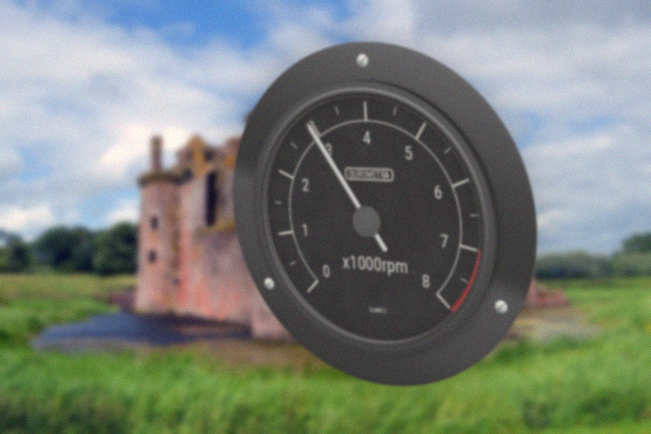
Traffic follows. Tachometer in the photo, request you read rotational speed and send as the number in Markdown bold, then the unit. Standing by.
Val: **3000** rpm
